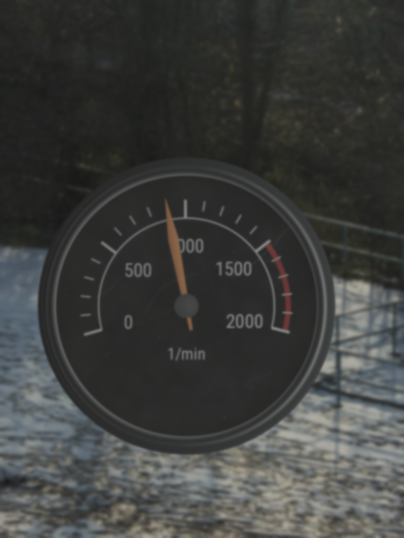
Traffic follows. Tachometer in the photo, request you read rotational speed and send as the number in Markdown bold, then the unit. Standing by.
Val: **900** rpm
